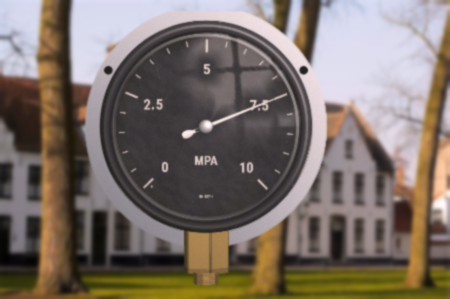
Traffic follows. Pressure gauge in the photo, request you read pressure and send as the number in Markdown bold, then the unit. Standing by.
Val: **7.5** MPa
